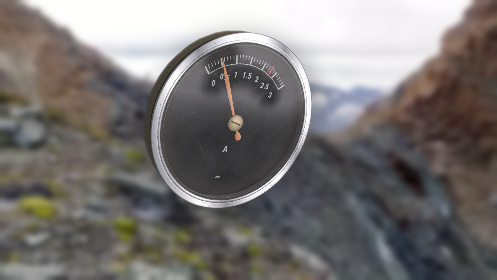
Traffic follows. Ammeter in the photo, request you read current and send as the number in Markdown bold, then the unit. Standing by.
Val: **0.5** A
